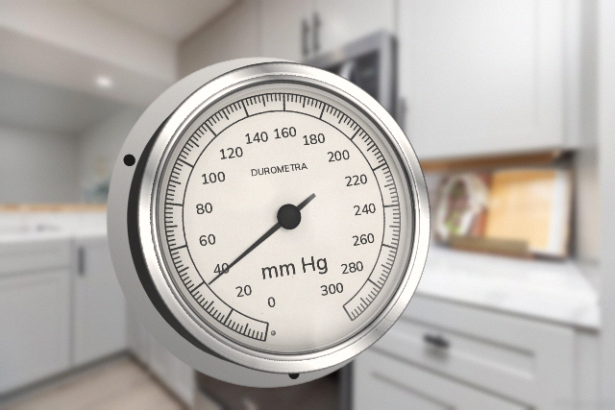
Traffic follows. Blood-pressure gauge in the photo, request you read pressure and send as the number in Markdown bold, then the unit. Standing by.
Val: **38** mmHg
